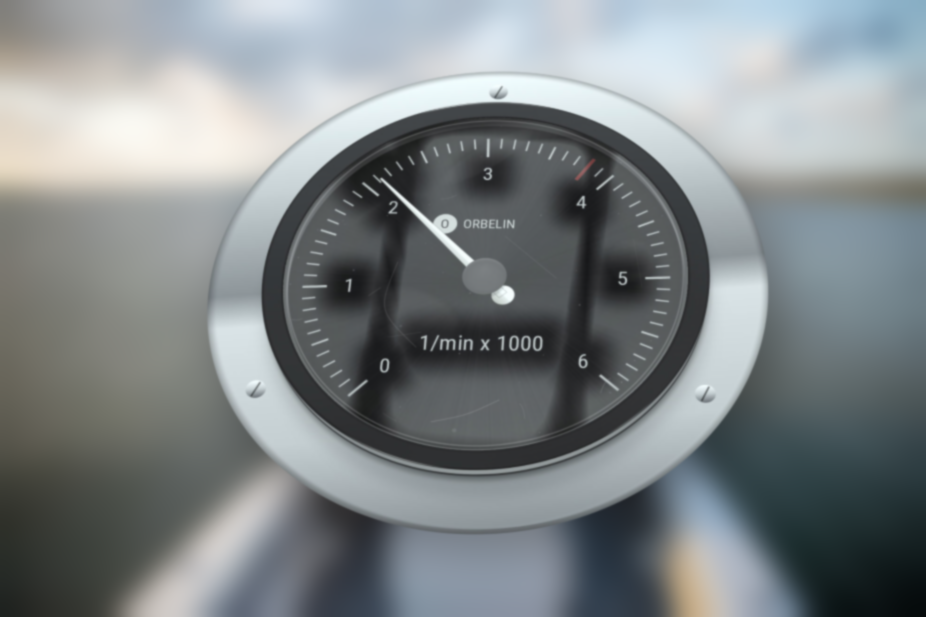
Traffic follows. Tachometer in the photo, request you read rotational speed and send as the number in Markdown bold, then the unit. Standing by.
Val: **2100** rpm
